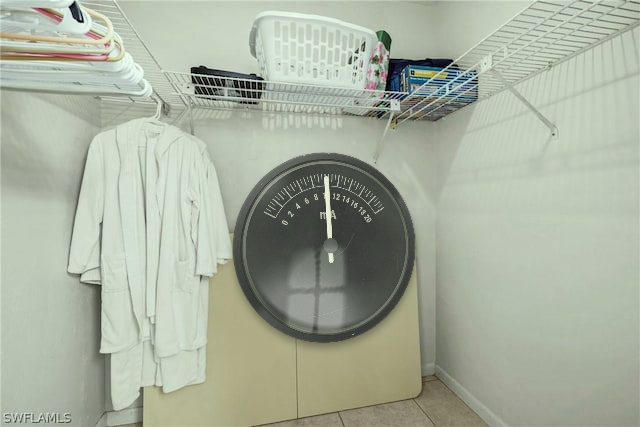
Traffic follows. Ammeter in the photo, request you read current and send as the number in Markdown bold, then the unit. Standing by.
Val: **10** mA
